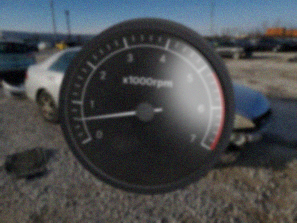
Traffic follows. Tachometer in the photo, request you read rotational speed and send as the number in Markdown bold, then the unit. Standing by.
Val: **600** rpm
